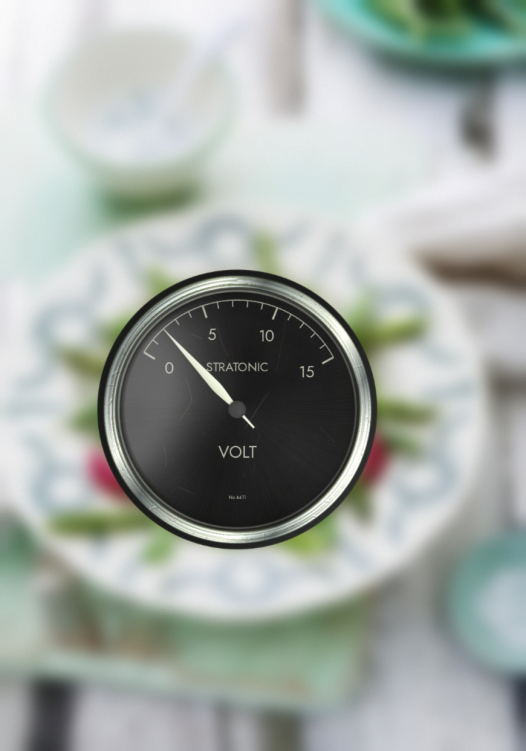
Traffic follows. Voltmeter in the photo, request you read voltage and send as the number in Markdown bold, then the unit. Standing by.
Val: **2** V
